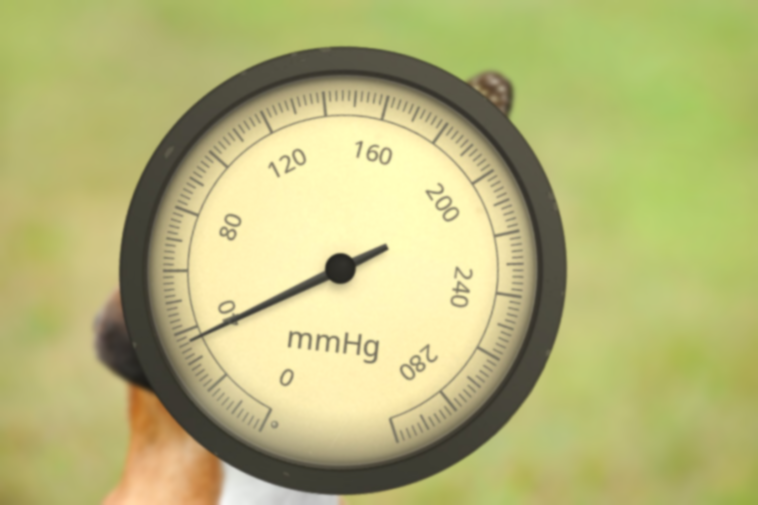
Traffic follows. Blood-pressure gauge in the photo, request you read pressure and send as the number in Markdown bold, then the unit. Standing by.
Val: **36** mmHg
